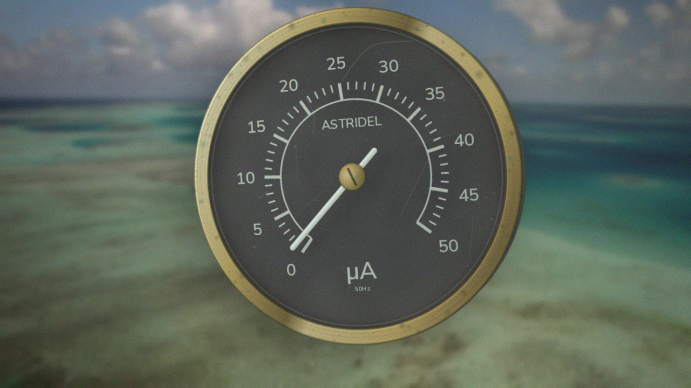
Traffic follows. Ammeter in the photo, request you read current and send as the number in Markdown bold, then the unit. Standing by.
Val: **1** µA
